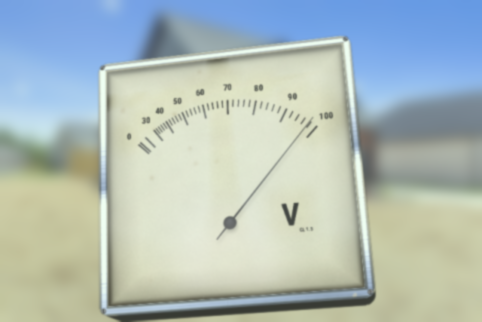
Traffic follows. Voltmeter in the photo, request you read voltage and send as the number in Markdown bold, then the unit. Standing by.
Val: **98** V
